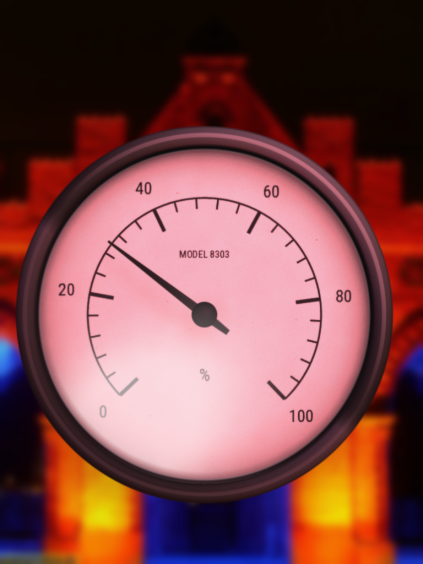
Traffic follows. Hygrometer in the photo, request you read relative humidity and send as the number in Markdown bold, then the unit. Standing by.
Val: **30** %
